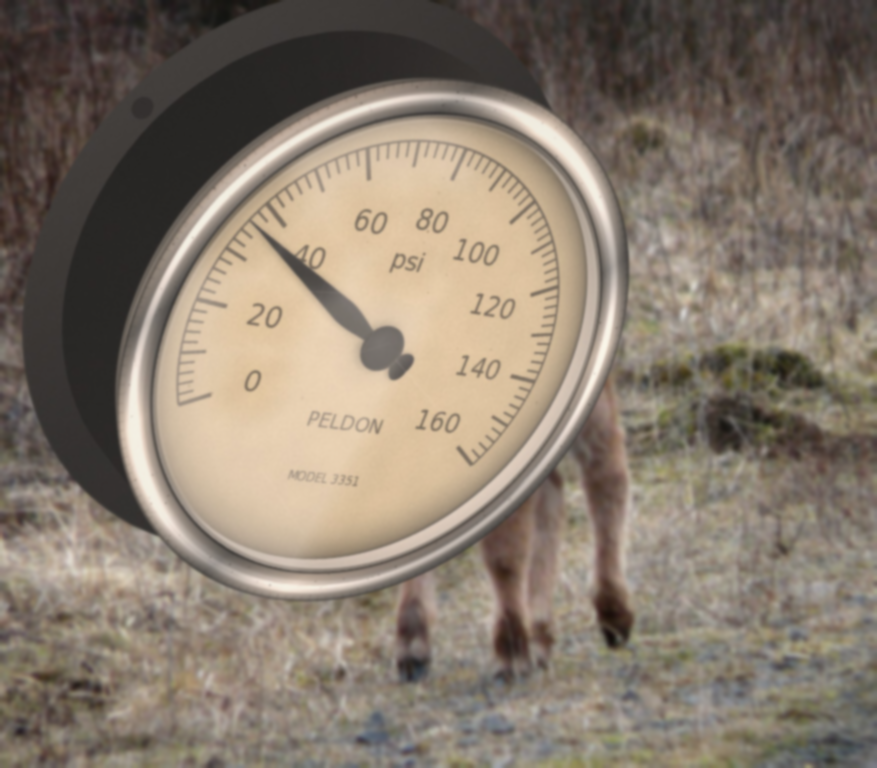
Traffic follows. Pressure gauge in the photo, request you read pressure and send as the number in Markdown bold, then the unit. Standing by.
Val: **36** psi
